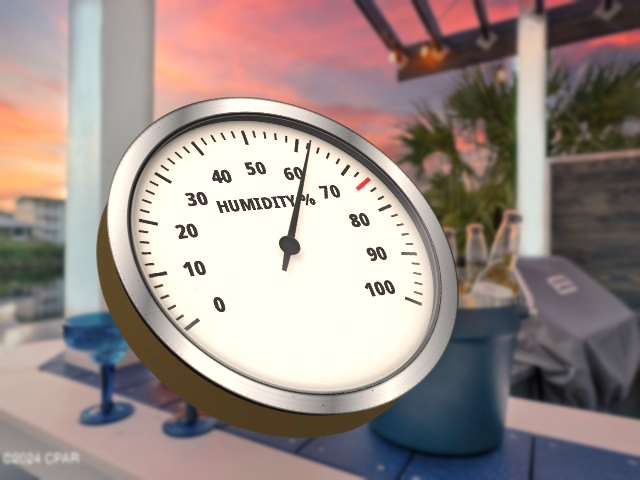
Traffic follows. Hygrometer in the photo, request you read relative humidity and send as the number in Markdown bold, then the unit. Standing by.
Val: **62** %
